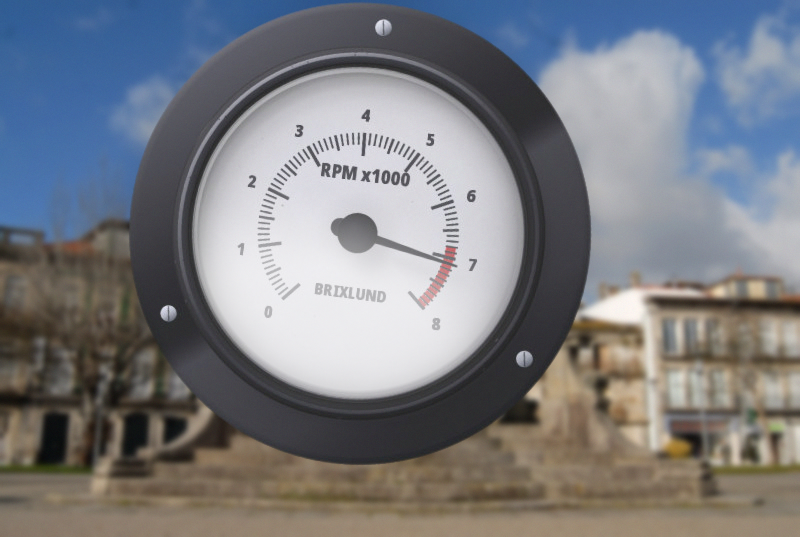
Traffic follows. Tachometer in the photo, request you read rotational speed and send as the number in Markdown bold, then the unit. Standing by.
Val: **7100** rpm
